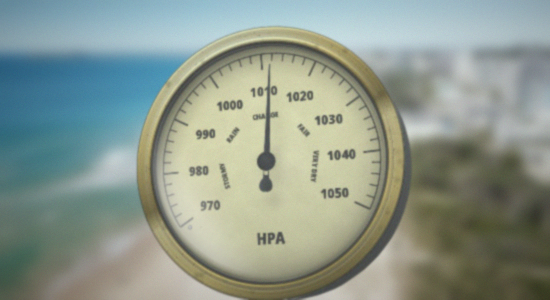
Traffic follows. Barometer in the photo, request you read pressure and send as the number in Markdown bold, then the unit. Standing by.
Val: **1012** hPa
